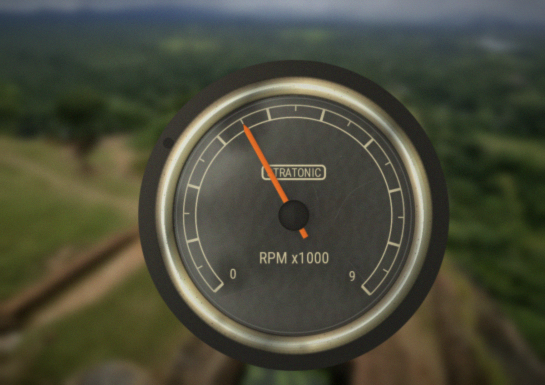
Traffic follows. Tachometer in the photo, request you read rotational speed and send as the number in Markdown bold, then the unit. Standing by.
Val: **3500** rpm
